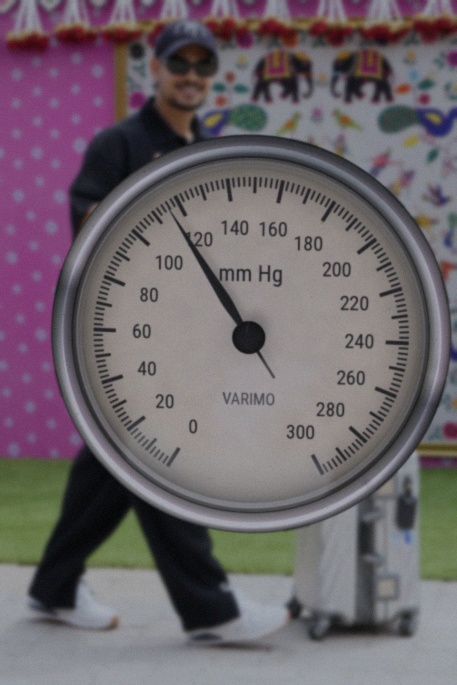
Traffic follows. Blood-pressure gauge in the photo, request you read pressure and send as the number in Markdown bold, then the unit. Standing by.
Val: **116** mmHg
